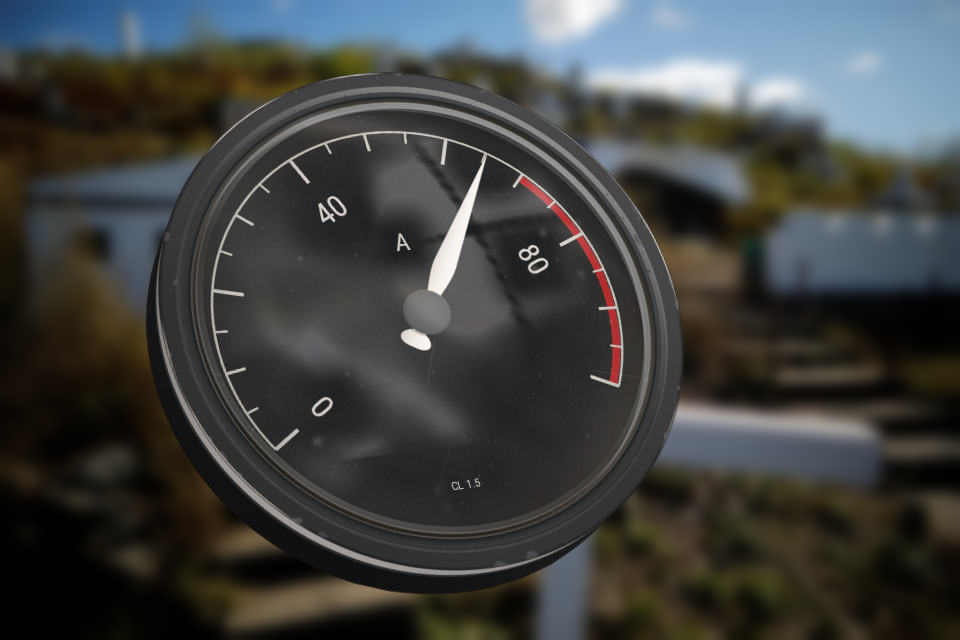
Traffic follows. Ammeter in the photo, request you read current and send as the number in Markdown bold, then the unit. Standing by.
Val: **65** A
